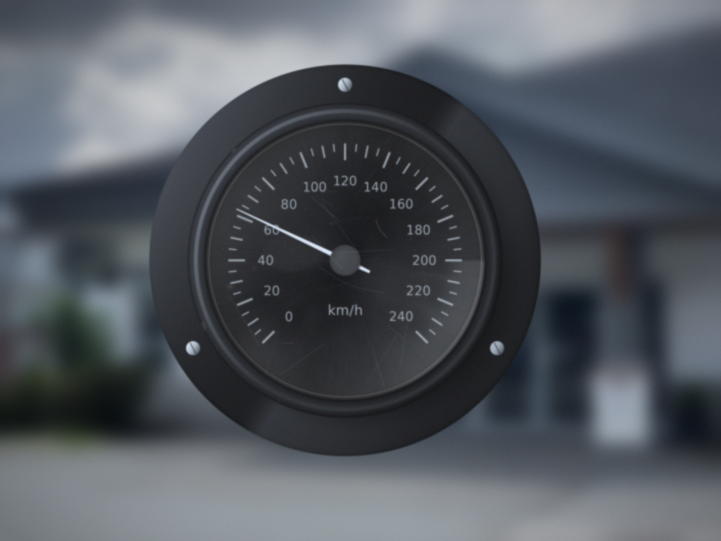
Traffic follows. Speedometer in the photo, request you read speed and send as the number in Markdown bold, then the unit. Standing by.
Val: **62.5** km/h
